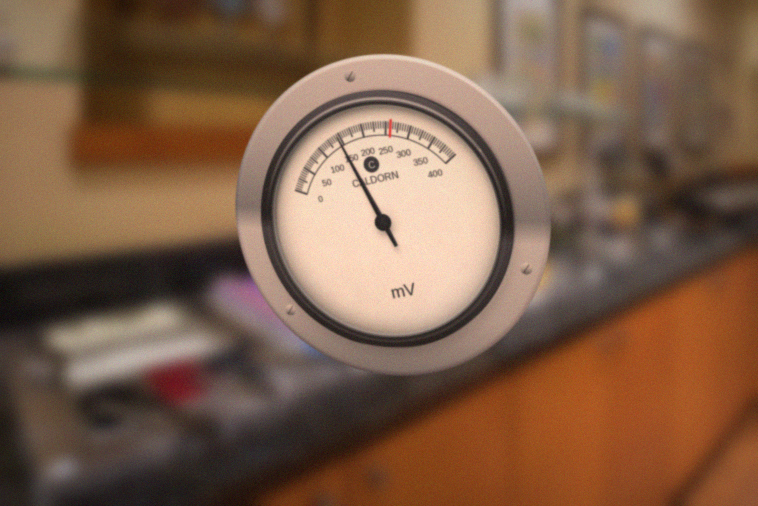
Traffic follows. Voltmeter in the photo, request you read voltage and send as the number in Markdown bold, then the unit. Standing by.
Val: **150** mV
